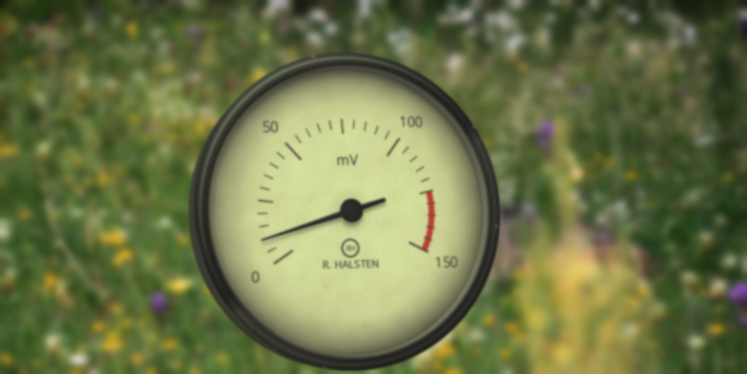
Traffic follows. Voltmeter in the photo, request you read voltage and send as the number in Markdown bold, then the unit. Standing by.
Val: **10** mV
